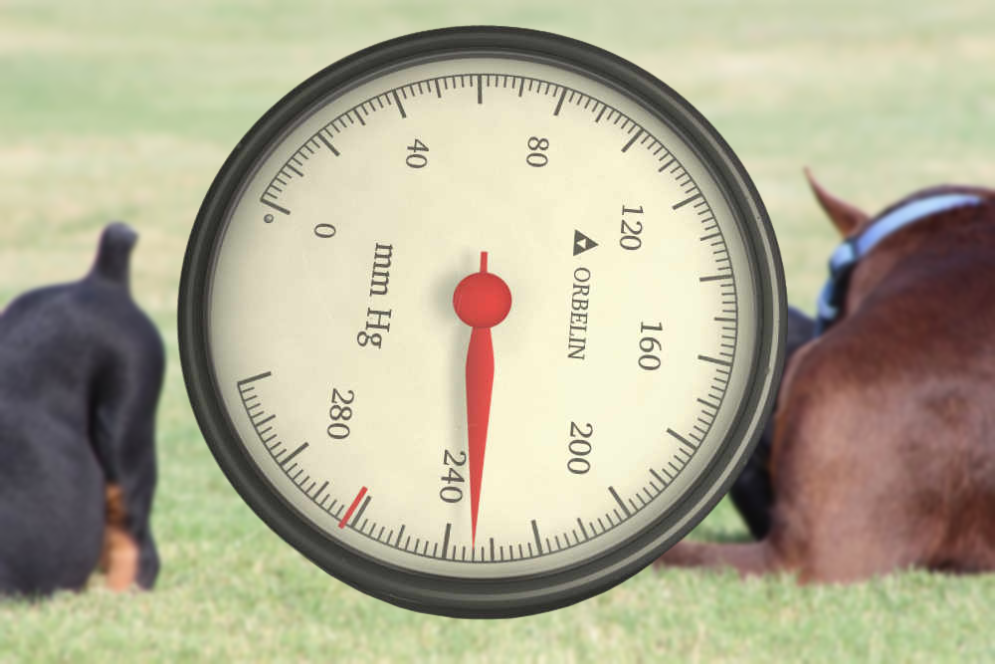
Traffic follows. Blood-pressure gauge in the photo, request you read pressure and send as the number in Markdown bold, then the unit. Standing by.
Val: **234** mmHg
